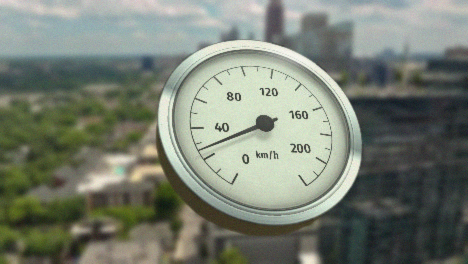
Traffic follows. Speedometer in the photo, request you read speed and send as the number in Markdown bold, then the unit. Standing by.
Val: **25** km/h
